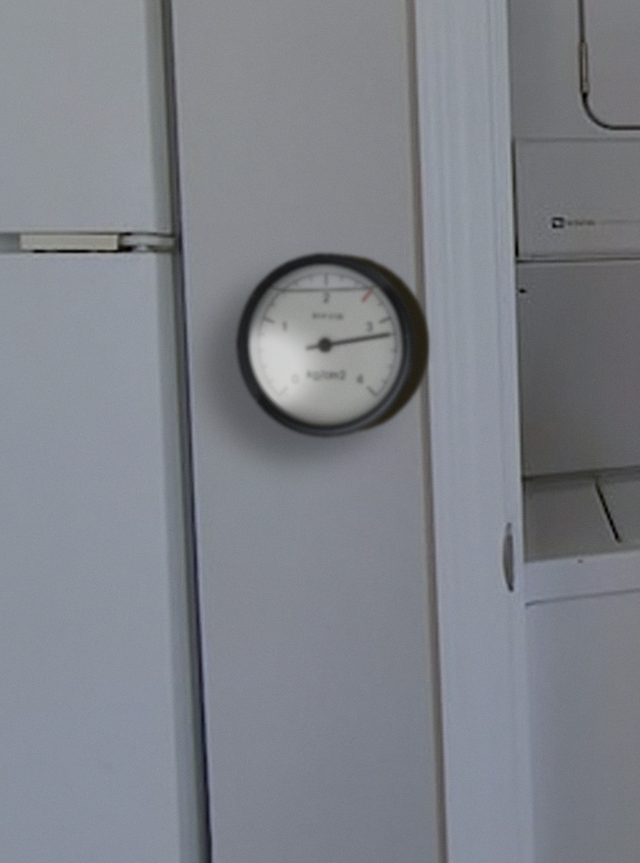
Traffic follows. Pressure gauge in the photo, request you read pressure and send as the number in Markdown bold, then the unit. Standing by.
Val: **3.2** kg/cm²
